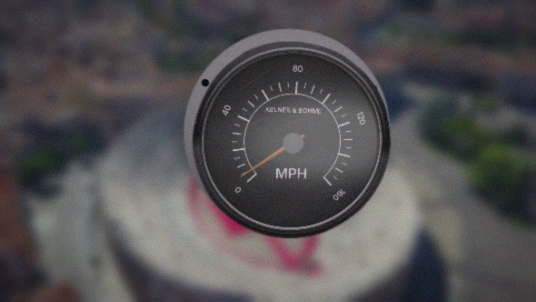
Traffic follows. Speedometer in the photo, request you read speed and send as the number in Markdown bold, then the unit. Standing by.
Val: **5** mph
